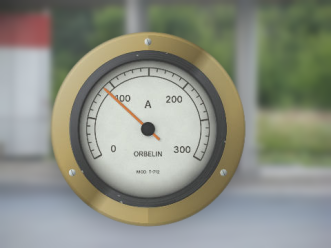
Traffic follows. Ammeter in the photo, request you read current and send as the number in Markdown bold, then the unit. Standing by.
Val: **90** A
